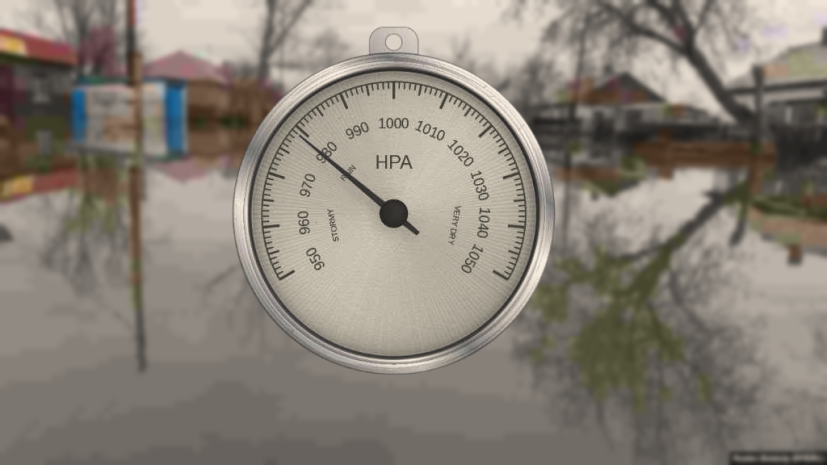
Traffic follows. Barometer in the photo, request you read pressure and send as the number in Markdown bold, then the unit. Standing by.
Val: **979** hPa
